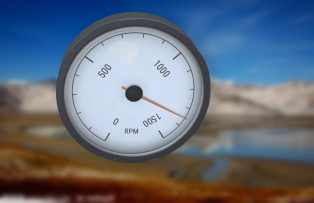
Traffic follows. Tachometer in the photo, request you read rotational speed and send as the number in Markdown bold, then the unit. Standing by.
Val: **1350** rpm
